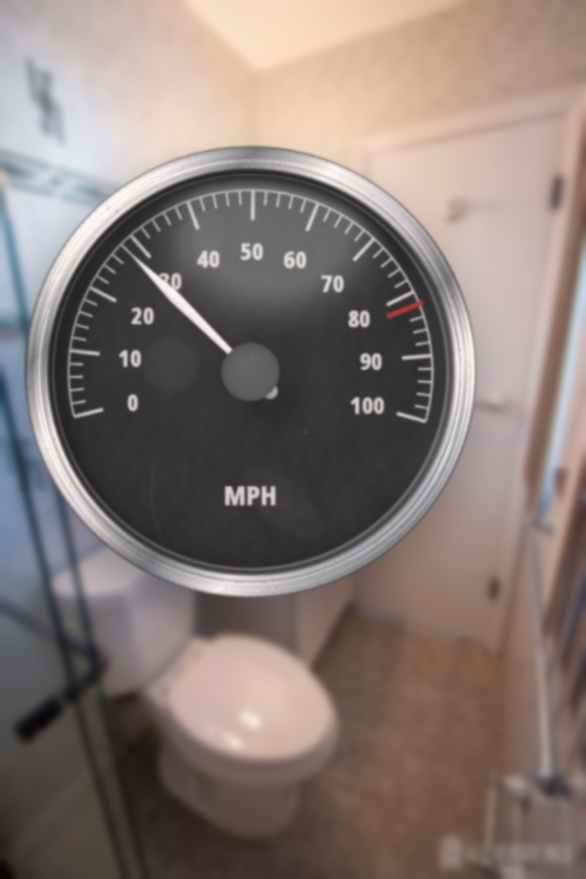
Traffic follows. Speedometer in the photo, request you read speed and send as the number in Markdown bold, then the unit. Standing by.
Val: **28** mph
